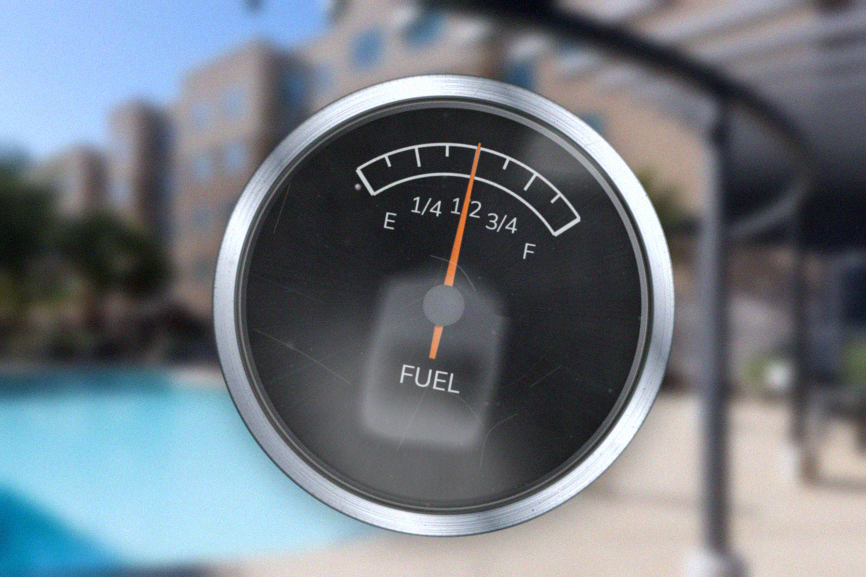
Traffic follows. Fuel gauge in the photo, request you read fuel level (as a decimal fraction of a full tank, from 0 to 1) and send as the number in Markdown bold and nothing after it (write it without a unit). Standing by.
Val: **0.5**
